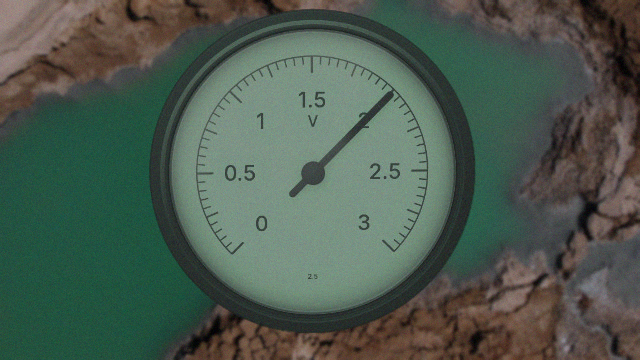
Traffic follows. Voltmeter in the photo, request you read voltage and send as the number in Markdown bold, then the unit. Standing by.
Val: **2** V
